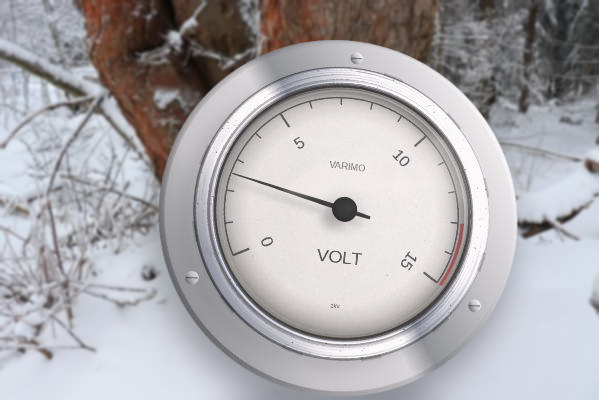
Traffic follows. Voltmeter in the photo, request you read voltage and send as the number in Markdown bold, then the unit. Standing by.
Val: **2.5** V
